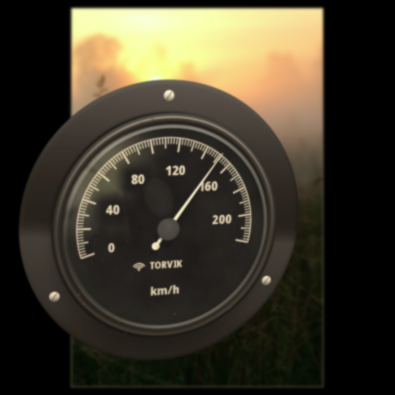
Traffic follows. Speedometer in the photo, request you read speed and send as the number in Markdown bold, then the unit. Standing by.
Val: **150** km/h
